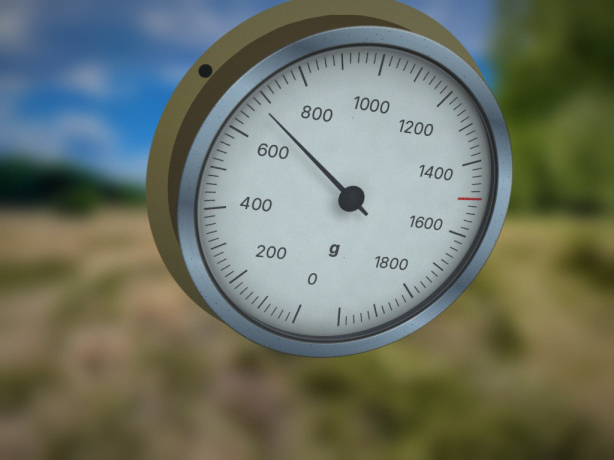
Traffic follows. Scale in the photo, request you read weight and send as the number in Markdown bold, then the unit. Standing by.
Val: **680** g
